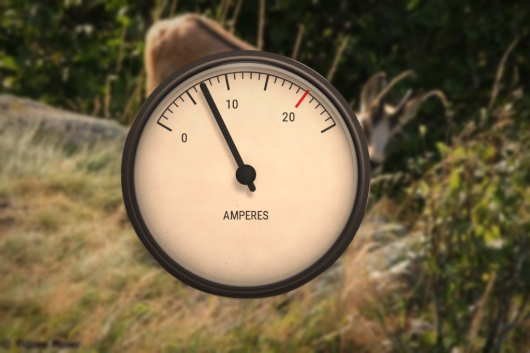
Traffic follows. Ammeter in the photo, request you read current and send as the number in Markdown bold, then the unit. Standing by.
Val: **7** A
